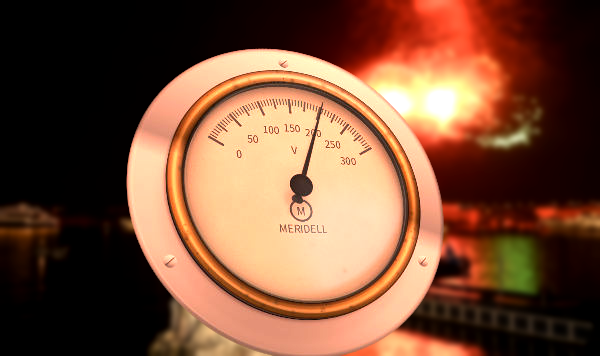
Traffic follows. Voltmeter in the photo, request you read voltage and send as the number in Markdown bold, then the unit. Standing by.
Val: **200** V
